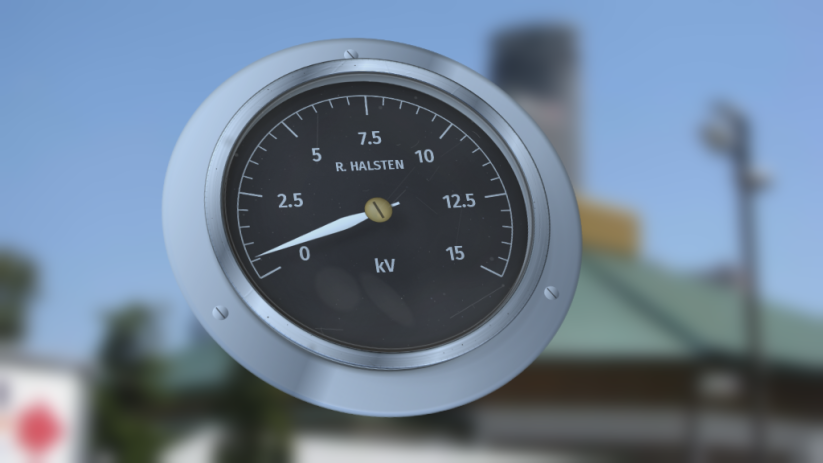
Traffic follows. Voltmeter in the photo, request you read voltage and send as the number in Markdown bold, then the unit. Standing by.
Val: **0.5** kV
